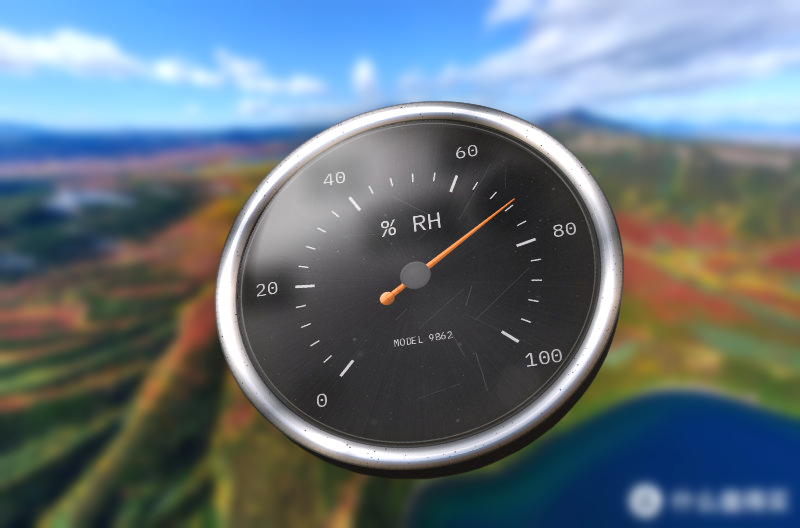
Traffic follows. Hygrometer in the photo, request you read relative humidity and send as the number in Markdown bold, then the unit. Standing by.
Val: **72** %
